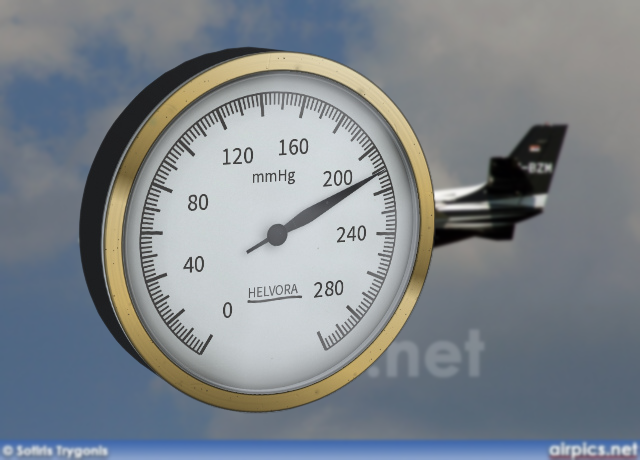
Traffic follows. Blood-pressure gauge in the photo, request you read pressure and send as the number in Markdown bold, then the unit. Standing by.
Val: **210** mmHg
